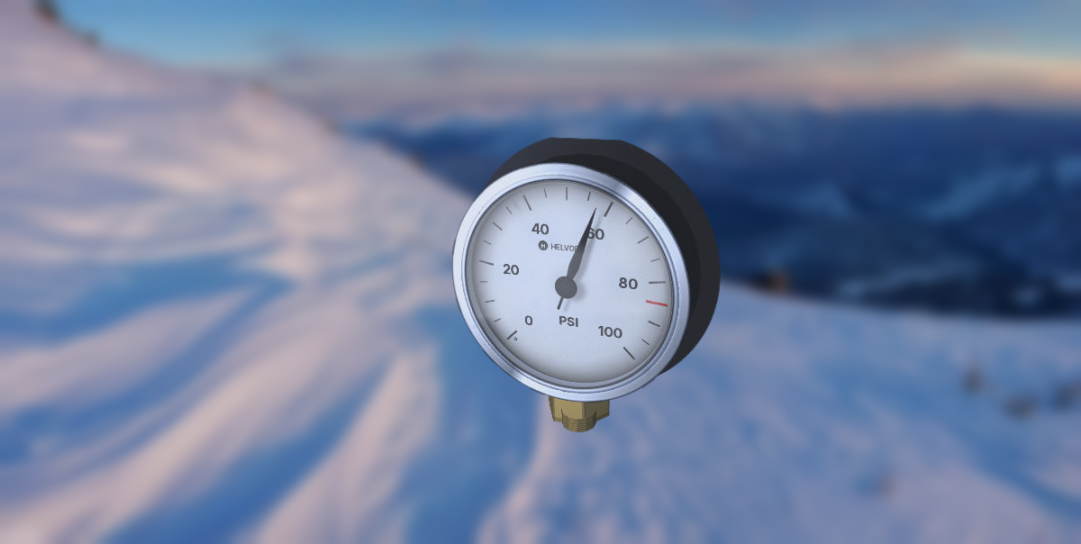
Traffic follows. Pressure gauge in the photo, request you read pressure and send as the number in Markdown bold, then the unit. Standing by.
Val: **57.5** psi
